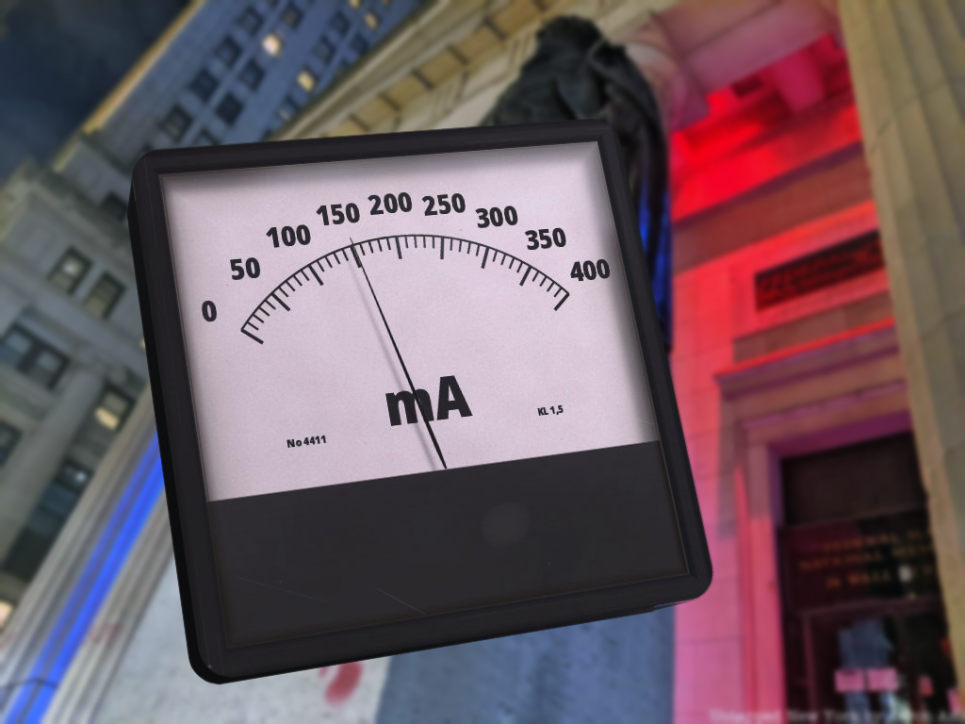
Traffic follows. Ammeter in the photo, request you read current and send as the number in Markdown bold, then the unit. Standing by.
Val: **150** mA
